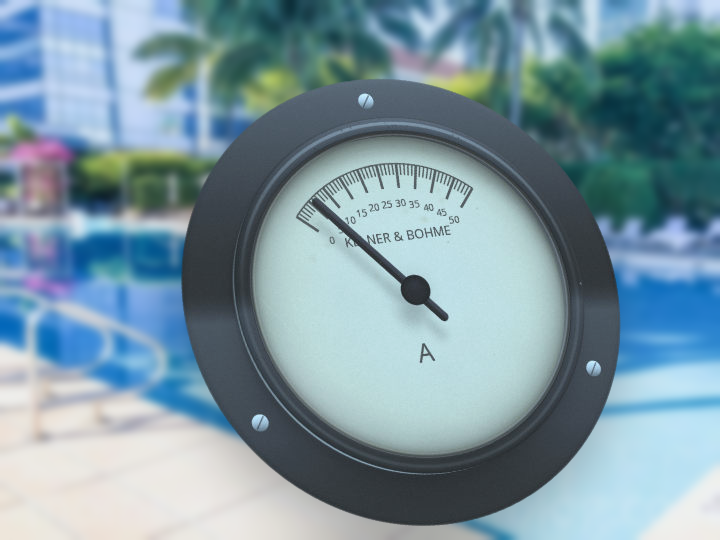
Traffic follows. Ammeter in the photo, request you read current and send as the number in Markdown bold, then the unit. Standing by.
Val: **5** A
